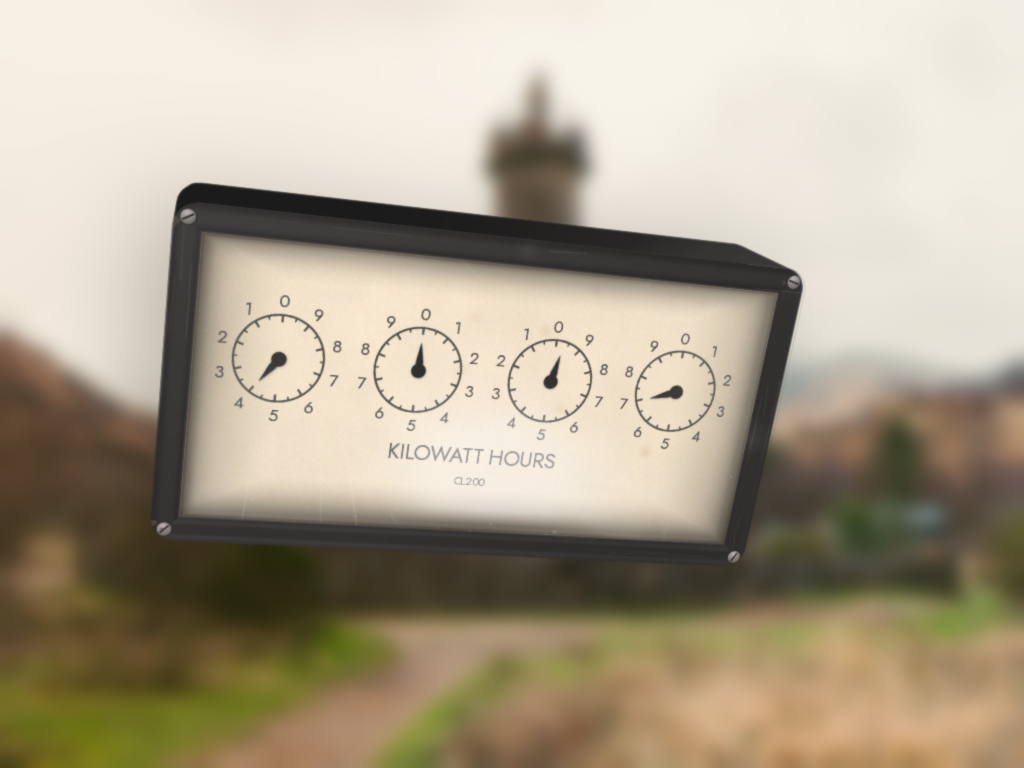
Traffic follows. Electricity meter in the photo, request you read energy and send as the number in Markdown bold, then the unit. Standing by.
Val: **3997** kWh
